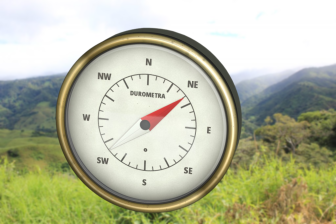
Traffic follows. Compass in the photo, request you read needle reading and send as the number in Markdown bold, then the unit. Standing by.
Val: **50** °
